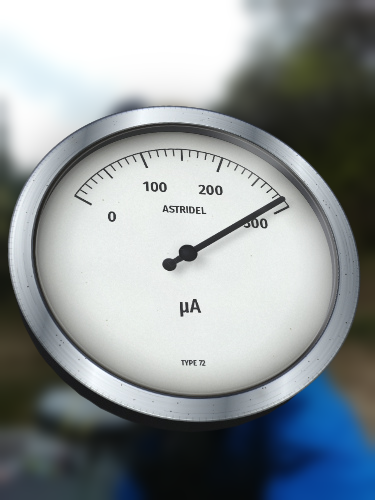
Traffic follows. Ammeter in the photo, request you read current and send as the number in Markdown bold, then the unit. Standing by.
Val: **290** µA
